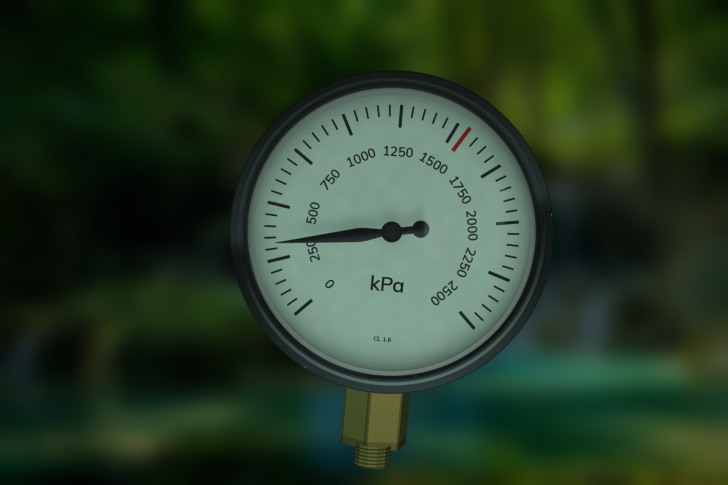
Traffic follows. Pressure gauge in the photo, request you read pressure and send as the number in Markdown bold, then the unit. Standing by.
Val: **325** kPa
